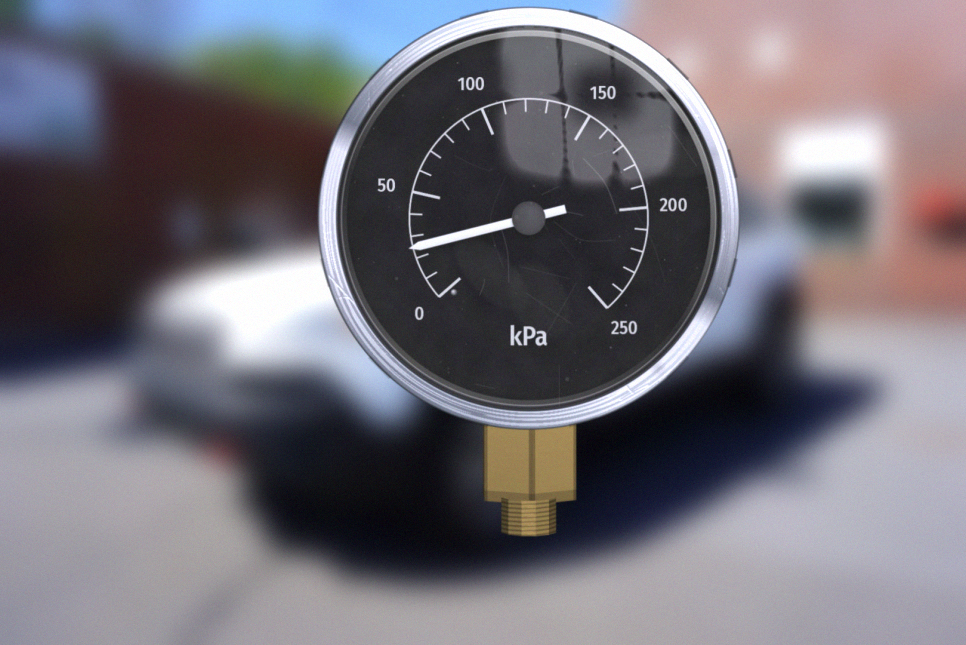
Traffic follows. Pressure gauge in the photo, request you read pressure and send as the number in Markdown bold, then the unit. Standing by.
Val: **25** kPa
